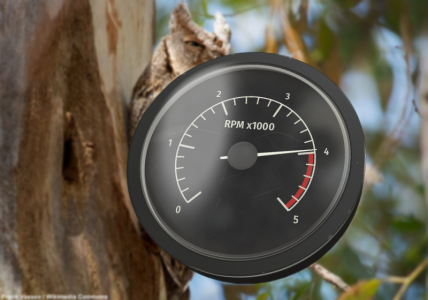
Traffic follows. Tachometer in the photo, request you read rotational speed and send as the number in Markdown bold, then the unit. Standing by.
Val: **4000** rpm
